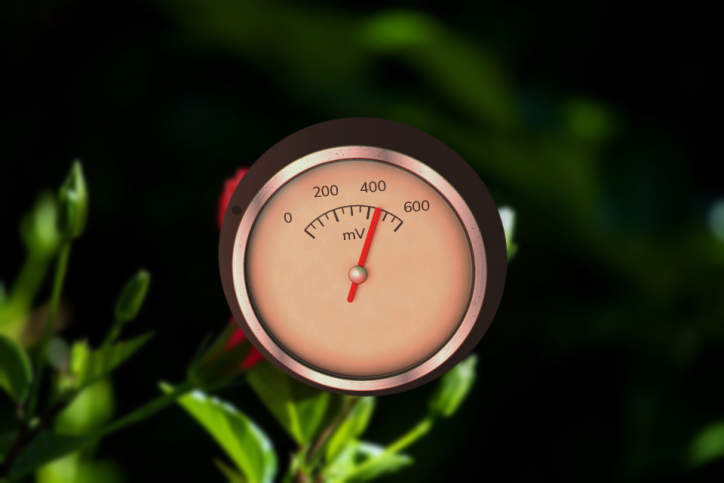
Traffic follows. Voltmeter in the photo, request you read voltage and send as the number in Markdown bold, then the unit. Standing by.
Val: **450** mV
